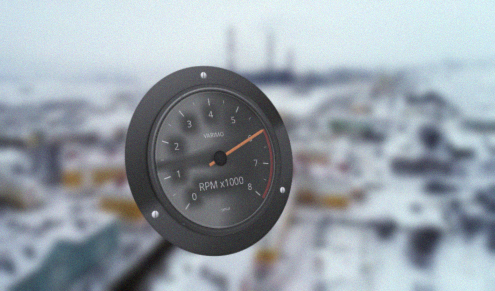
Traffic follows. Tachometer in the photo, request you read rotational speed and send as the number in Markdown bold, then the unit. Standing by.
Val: **6000** rpm
